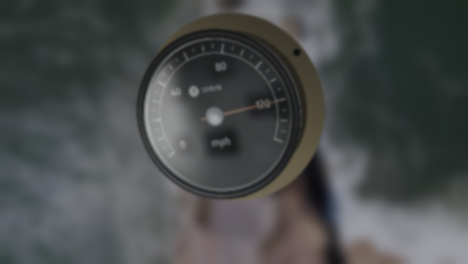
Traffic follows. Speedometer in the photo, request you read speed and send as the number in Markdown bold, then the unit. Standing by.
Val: **120** mph
